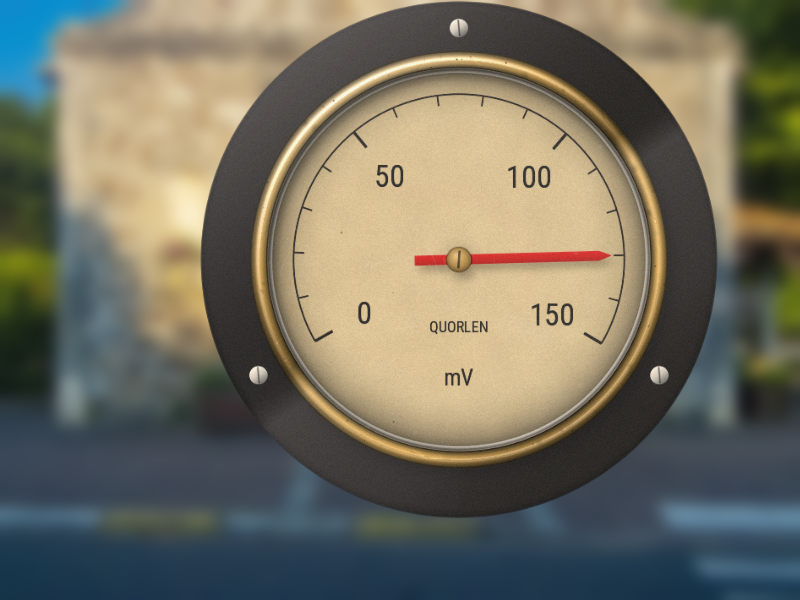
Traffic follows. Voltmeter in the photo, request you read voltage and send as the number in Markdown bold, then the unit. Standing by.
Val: **130** mV
